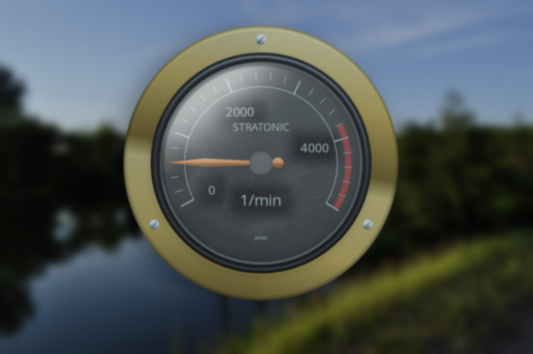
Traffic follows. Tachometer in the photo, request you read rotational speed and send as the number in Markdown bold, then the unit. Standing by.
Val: **600** rpm
